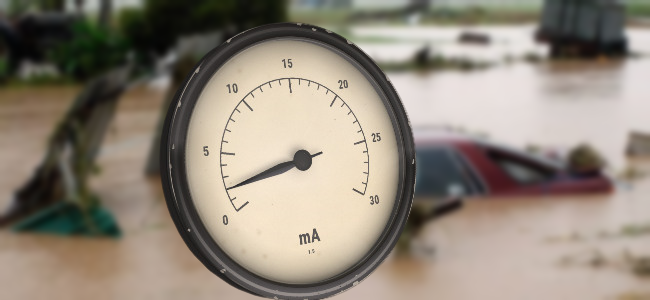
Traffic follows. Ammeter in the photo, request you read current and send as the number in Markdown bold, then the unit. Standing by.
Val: **2** mA
